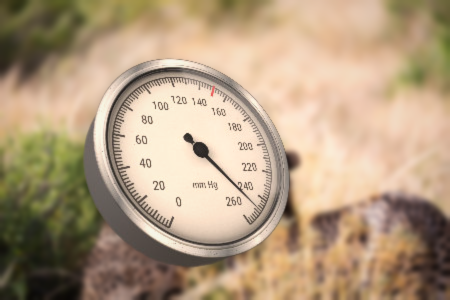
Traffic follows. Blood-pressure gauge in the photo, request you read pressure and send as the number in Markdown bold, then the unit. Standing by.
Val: **250** mmHg
